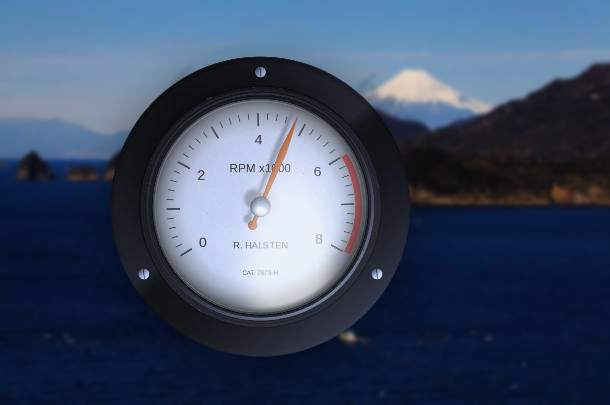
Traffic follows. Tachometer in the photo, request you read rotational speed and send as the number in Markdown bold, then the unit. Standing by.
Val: **4800** rpm
